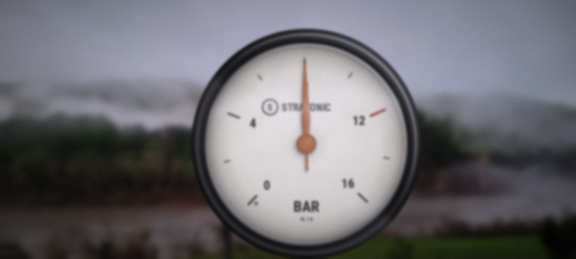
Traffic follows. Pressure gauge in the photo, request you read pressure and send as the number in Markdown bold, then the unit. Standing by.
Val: **8** bar
